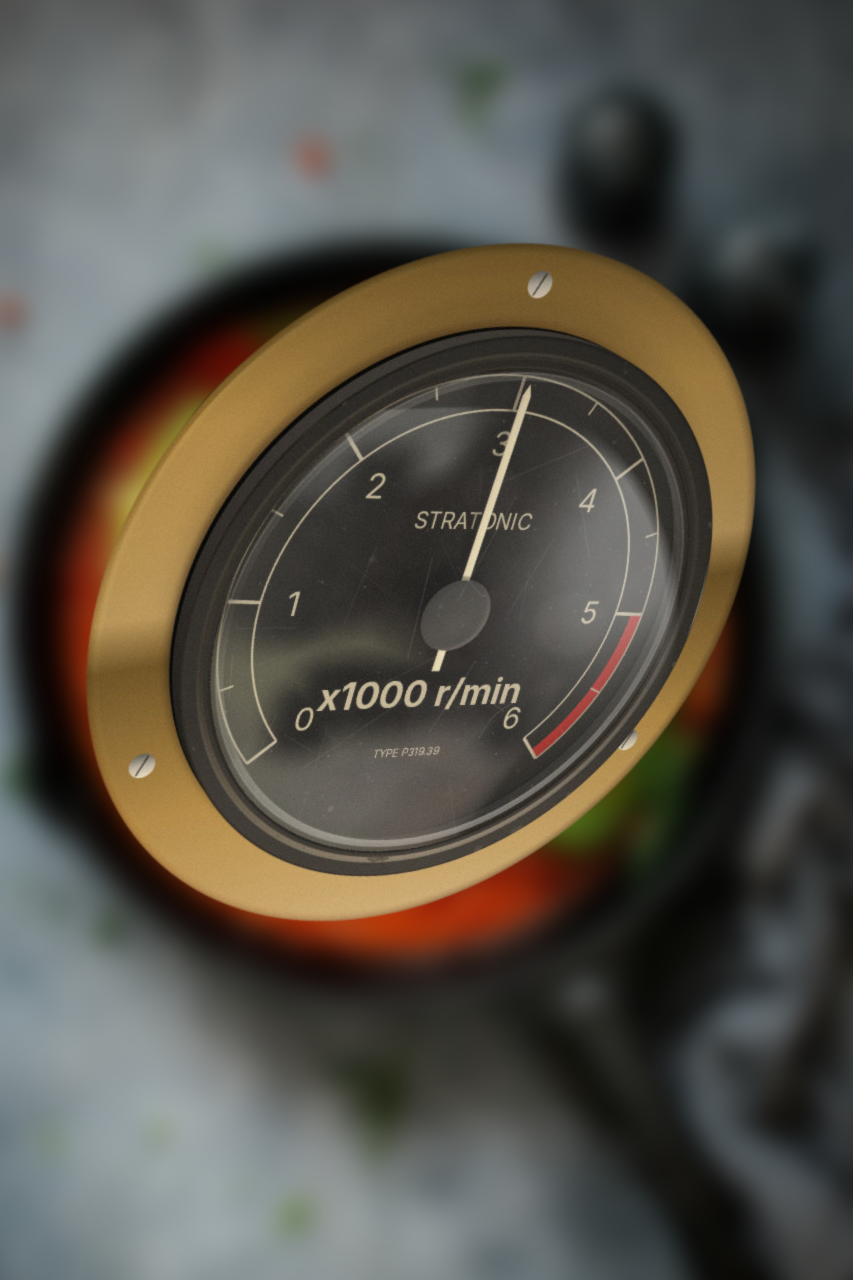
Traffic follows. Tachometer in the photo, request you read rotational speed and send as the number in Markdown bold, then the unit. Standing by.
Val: **3000** rpm
